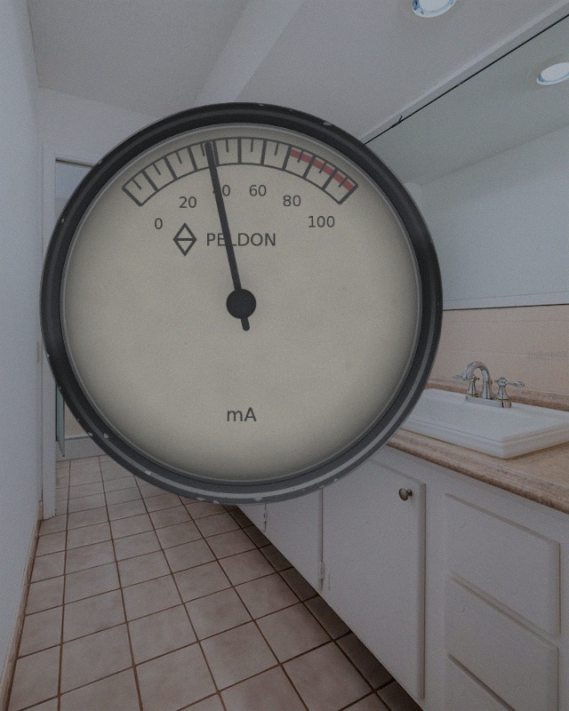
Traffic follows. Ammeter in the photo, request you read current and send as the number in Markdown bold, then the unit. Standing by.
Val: **37.5** mA
